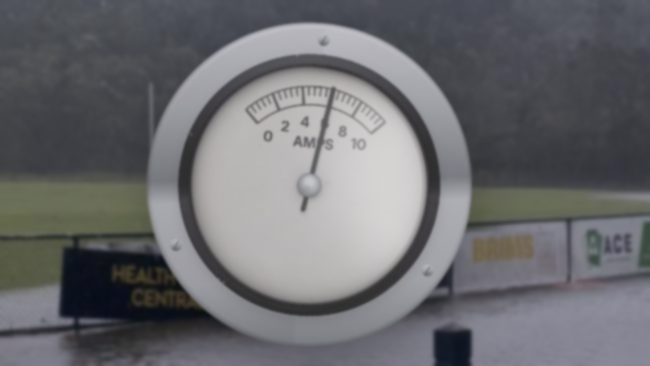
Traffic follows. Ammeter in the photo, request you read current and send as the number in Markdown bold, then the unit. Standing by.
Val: **6** A
